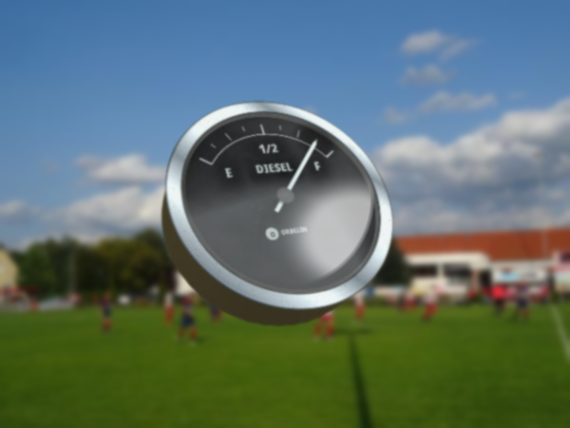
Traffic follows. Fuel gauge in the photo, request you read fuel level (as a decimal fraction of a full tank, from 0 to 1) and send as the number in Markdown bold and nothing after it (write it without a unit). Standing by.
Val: **0.875**
